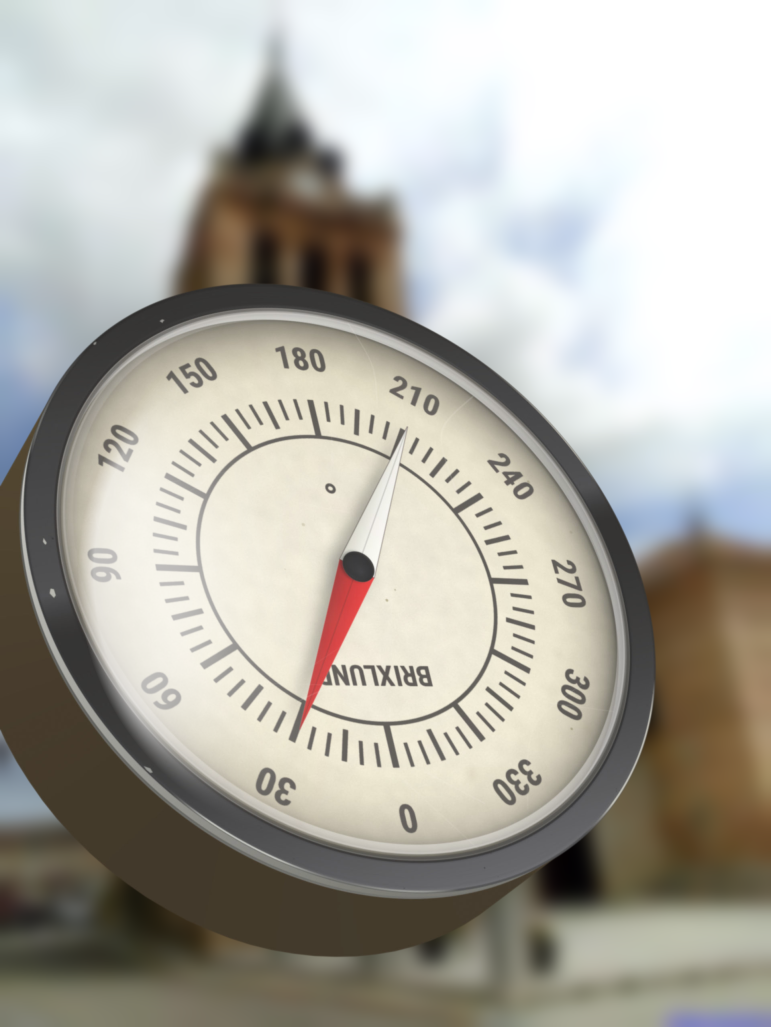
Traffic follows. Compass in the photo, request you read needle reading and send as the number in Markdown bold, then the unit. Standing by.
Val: **30** °
